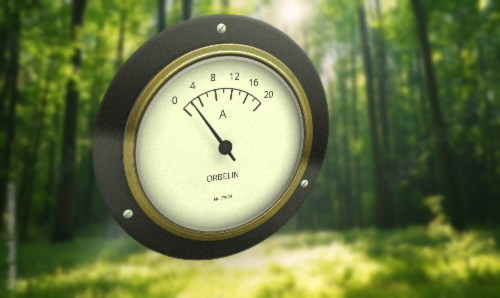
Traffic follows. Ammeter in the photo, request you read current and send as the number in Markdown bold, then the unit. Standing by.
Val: **2** A
